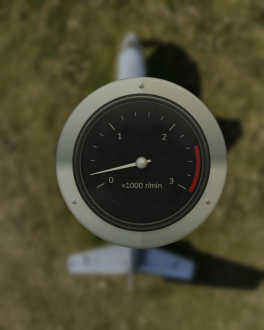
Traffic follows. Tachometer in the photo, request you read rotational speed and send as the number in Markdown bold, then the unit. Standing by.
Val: **200** rpm
